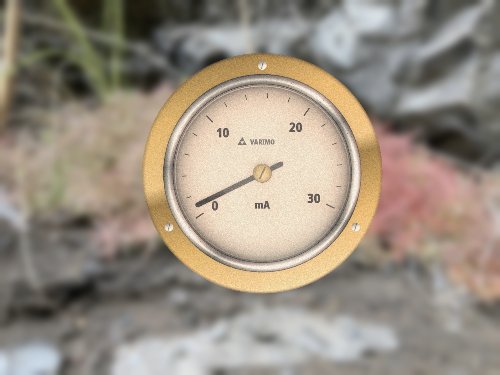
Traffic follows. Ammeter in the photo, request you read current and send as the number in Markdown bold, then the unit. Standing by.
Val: **1** mA
